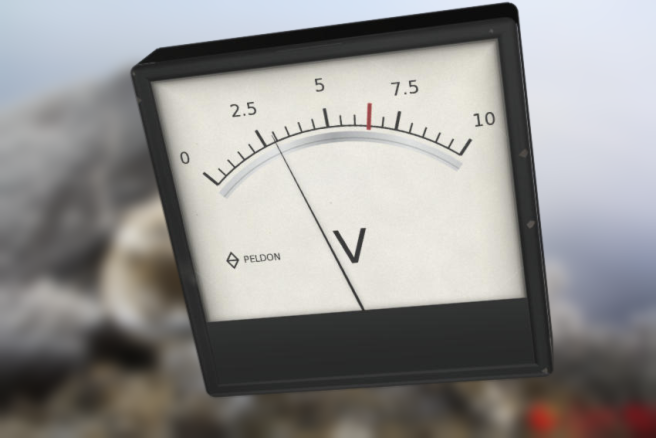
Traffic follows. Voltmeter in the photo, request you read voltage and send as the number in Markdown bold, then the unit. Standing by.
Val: **3** V
